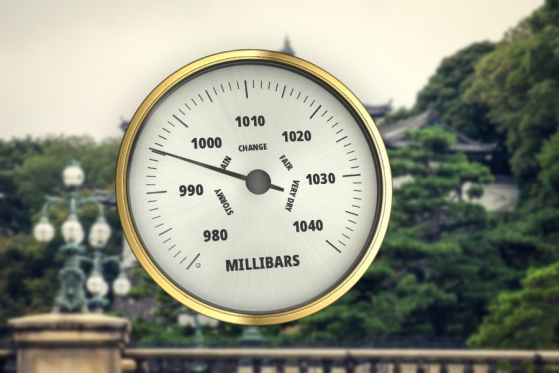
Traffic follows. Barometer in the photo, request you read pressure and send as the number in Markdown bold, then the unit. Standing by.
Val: **995** mbar
